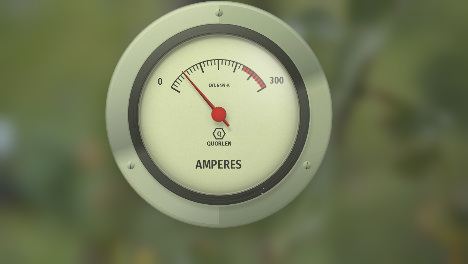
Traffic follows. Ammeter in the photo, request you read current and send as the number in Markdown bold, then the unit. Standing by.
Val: **50** A
